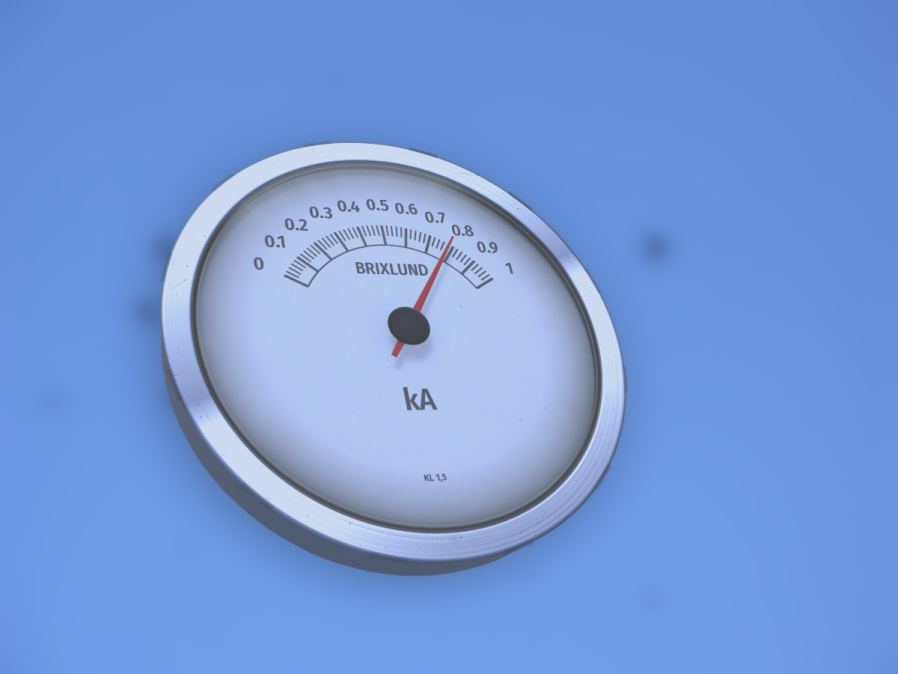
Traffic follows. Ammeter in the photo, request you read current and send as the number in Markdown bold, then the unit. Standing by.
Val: **0.78** kA
